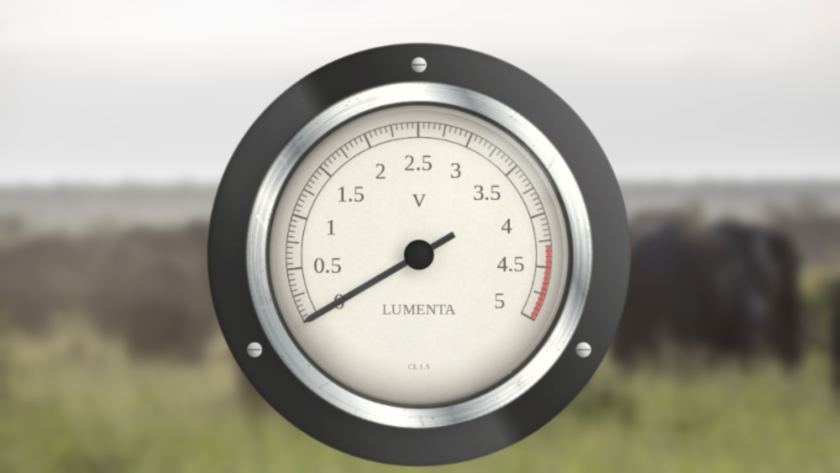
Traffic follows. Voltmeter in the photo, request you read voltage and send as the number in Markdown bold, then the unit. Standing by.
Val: **0** V
